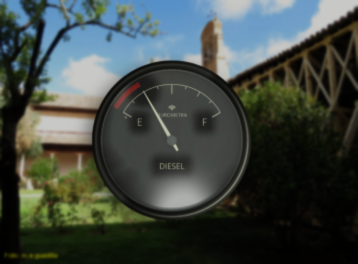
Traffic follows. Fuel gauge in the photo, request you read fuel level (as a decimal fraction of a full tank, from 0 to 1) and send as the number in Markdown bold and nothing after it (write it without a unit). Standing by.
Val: **0.25**
